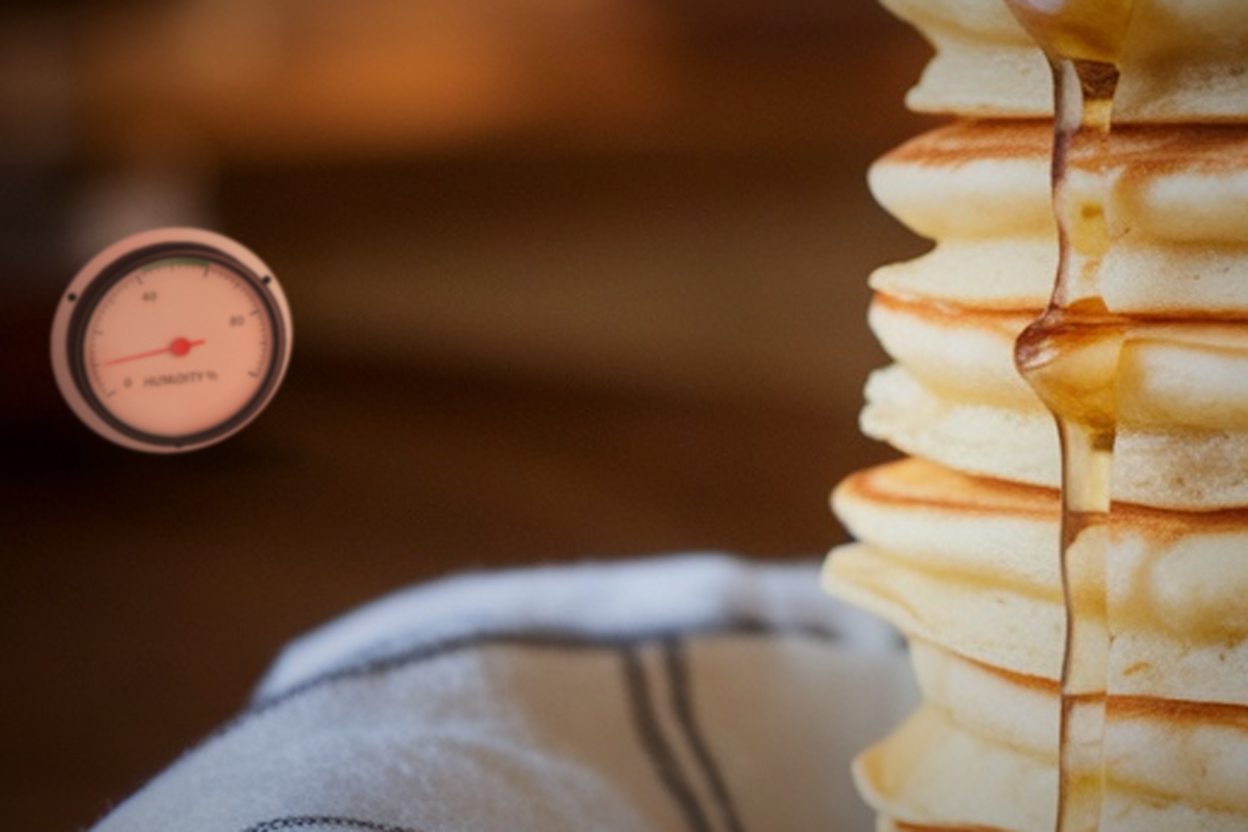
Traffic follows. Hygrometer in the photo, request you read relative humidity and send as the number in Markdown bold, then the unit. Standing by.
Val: **10** %
